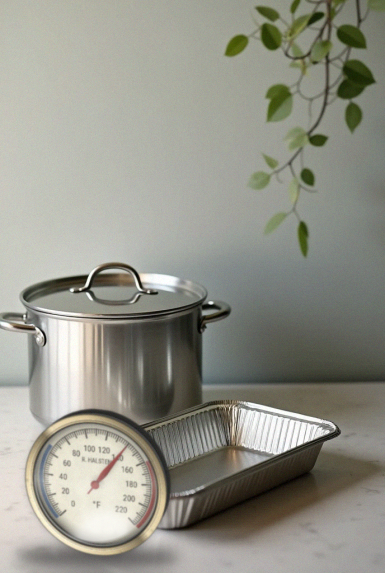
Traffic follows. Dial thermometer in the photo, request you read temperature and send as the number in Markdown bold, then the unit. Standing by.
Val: **140** °F
